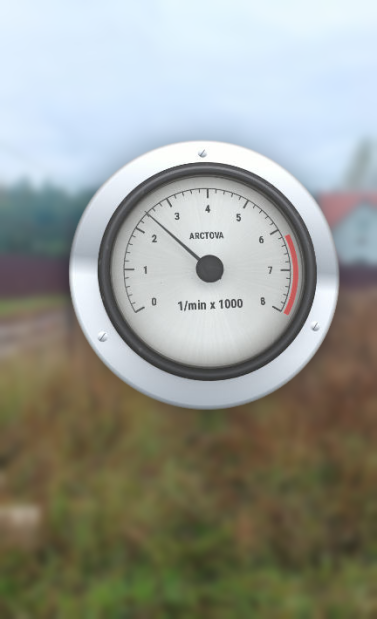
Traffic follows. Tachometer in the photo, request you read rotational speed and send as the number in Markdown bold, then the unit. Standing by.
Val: **2400** rpm
